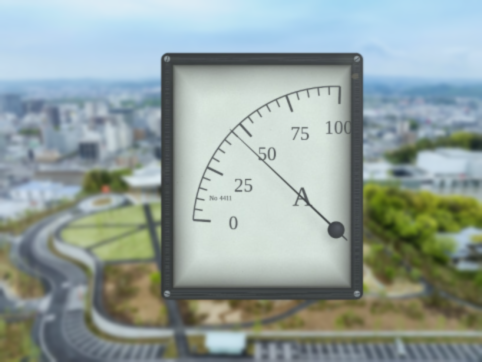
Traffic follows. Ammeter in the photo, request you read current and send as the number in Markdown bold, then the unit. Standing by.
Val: **45** A
